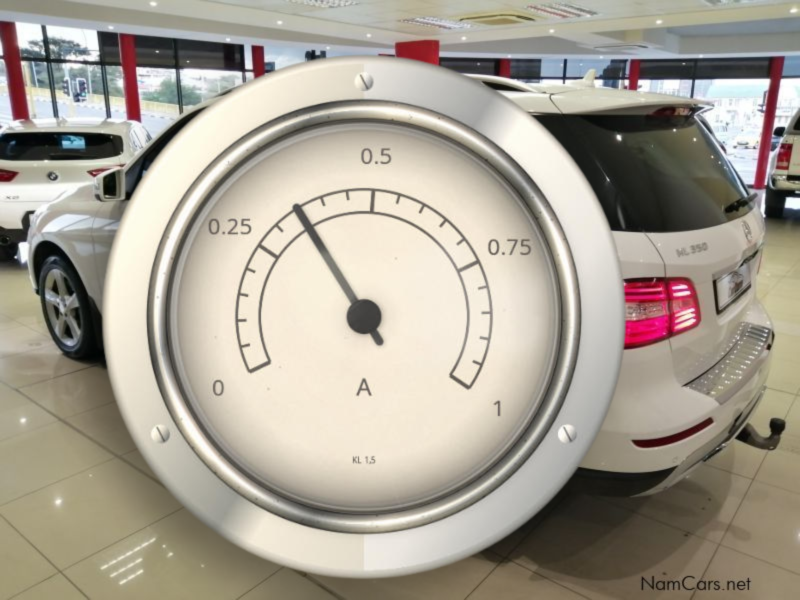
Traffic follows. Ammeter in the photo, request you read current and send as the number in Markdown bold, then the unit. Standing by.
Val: **0.35** A
